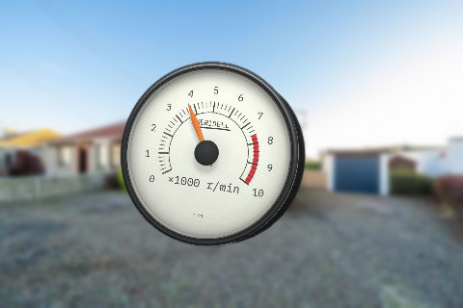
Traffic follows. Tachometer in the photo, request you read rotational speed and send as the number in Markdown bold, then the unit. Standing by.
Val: **3800** rpm
